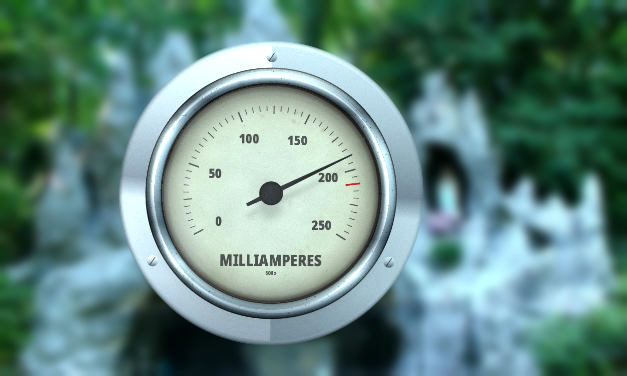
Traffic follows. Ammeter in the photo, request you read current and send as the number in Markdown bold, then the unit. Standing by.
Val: **190** mA
